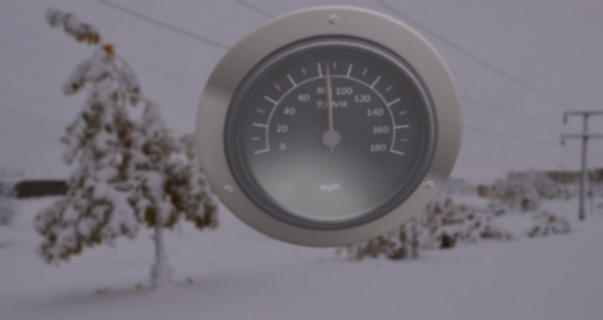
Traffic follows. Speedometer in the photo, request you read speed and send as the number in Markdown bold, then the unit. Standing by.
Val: **85** mph
